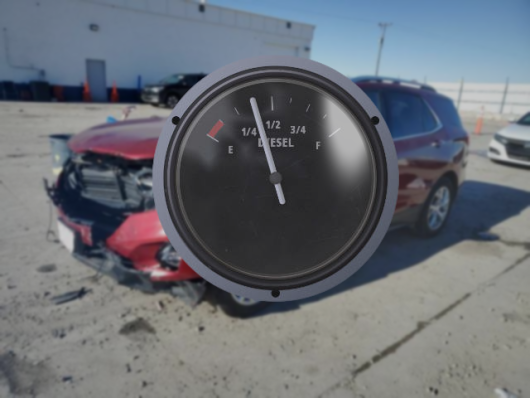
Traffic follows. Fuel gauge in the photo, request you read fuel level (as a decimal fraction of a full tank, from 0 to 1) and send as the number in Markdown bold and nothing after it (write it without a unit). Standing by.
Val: **0.375**
